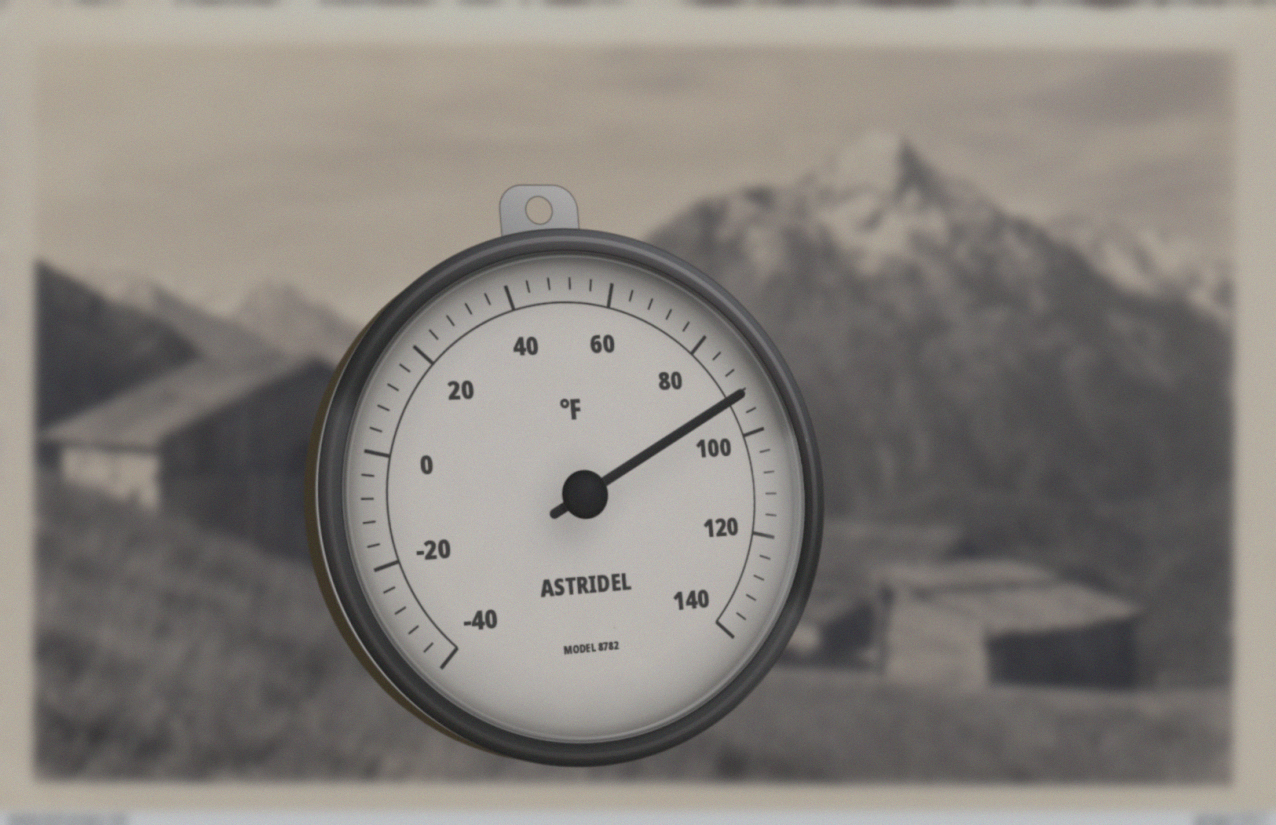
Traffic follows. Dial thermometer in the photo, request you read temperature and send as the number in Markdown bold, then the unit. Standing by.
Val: **92** °F
